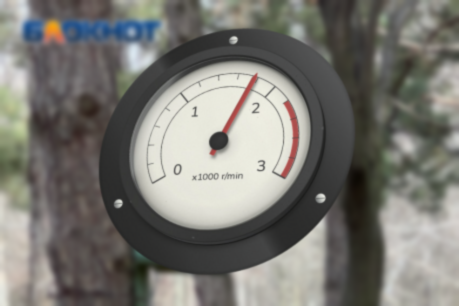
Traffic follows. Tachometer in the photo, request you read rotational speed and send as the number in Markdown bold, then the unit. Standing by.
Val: **1800** rpm
